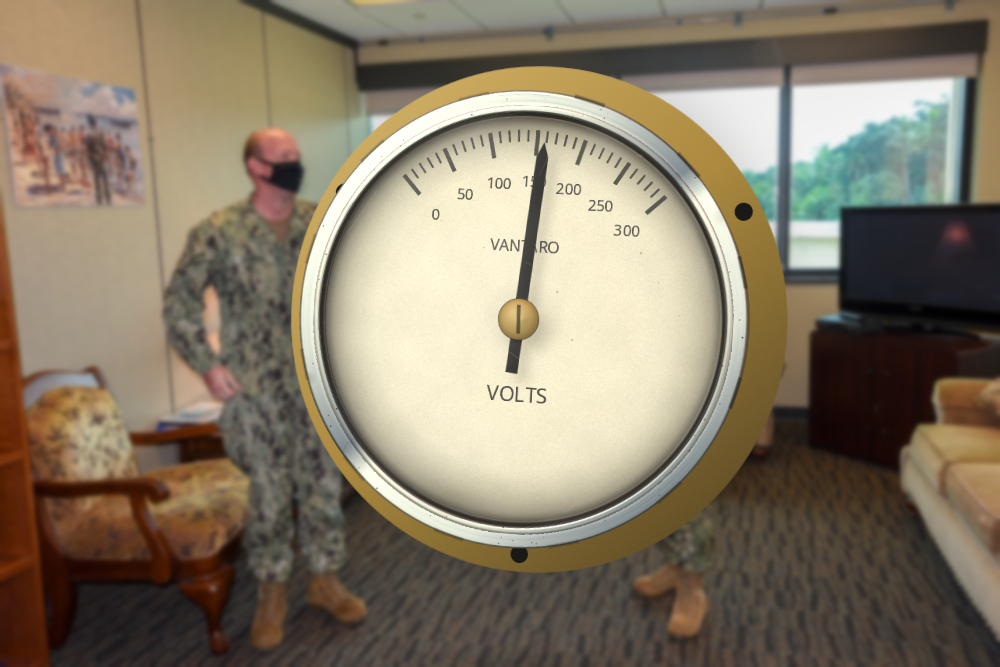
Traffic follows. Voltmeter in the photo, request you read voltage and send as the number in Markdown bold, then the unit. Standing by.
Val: **160** V
